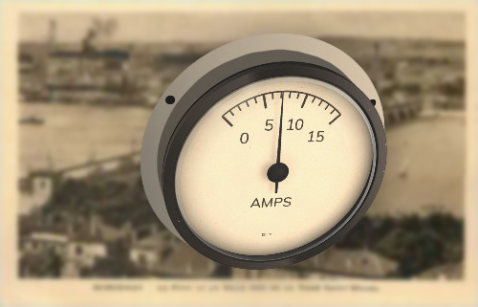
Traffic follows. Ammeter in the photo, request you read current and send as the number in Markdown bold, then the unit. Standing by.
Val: **7** A
